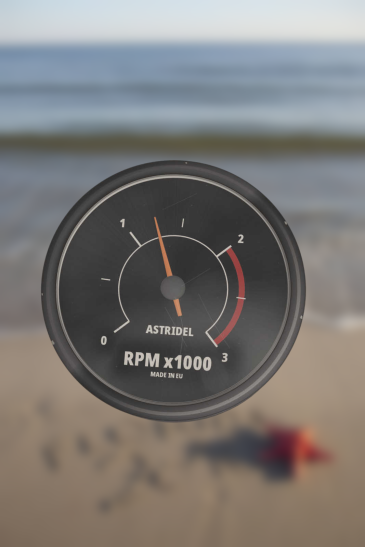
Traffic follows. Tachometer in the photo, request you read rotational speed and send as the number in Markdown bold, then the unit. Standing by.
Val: **1250** rpm
